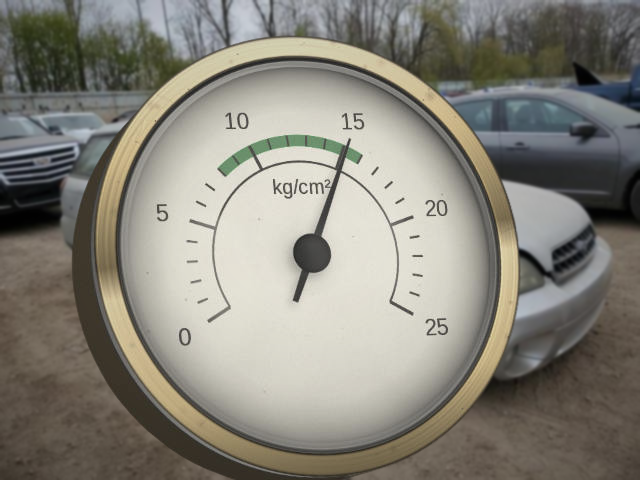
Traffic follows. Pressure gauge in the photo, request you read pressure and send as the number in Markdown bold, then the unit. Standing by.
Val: **15** kg/cm²
